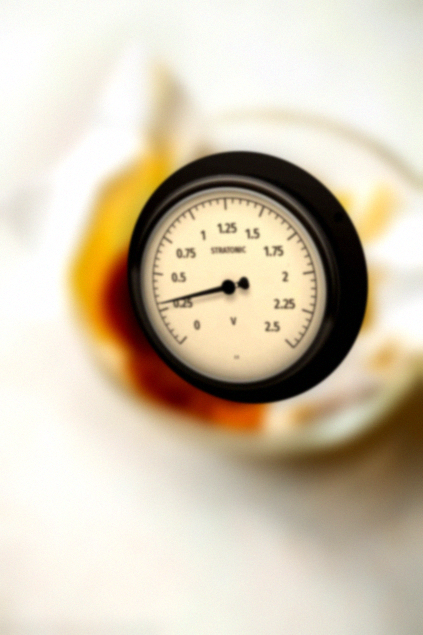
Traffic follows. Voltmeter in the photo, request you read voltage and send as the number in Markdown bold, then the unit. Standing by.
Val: **0.3** V
